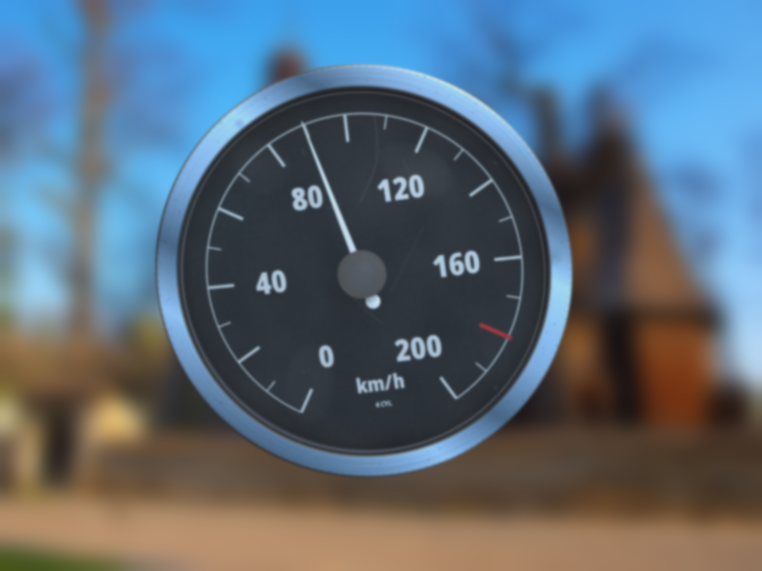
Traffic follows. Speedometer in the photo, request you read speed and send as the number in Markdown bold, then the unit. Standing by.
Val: **90** km/h
